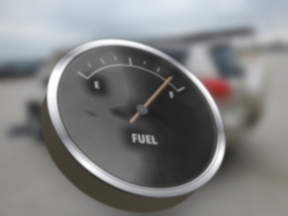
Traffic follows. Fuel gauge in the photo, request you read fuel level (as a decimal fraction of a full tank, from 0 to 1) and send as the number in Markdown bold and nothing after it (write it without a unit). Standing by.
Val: **0.875**
